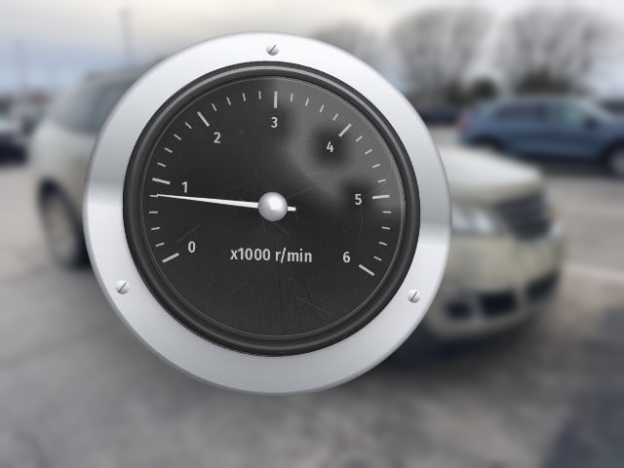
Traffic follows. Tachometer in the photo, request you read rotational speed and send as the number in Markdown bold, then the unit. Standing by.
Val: **800** rpm
